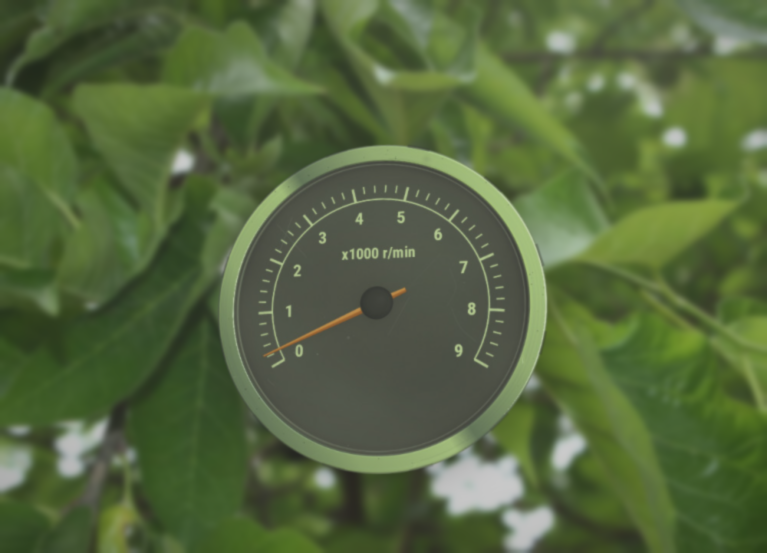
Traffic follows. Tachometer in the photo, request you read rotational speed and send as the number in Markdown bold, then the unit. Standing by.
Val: **200** rpm
